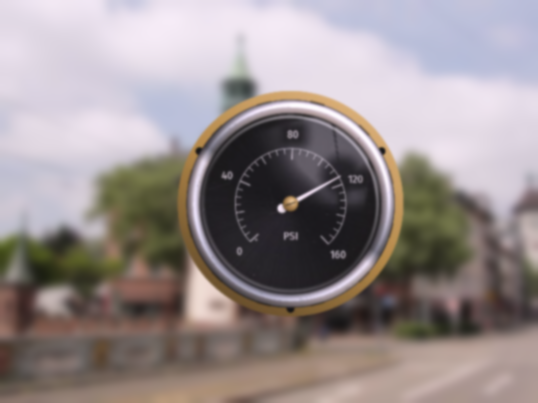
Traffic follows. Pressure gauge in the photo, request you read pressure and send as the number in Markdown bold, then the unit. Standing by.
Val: **115** psi
